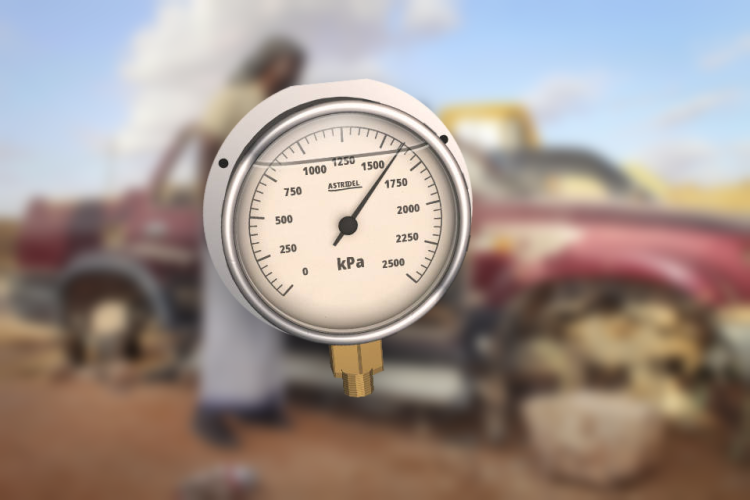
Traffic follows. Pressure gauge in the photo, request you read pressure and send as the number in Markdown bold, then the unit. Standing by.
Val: **1600** kPa
